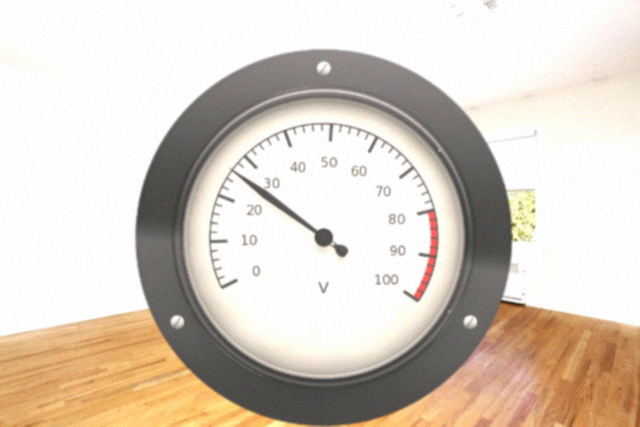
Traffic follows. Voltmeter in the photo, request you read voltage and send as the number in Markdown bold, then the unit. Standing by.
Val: **26** V
